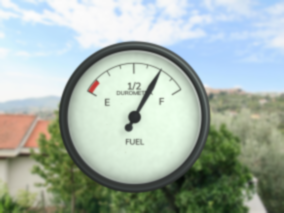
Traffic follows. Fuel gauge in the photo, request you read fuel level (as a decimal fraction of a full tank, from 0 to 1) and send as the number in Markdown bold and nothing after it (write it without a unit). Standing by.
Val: **0.75**
